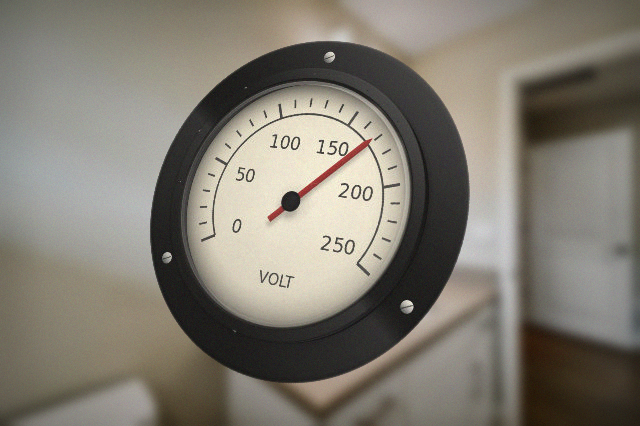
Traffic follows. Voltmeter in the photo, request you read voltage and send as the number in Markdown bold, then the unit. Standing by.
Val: **170** V
